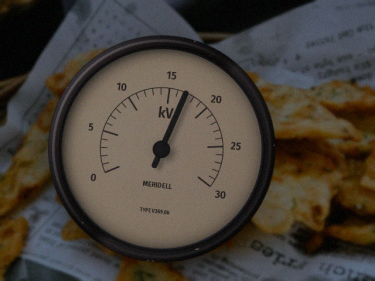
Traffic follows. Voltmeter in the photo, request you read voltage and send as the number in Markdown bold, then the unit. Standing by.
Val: **17** kV
